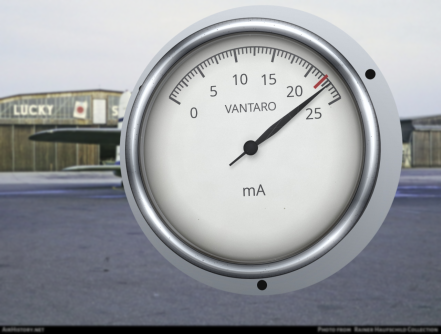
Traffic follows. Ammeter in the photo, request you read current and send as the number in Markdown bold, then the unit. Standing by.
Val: **23** mA
